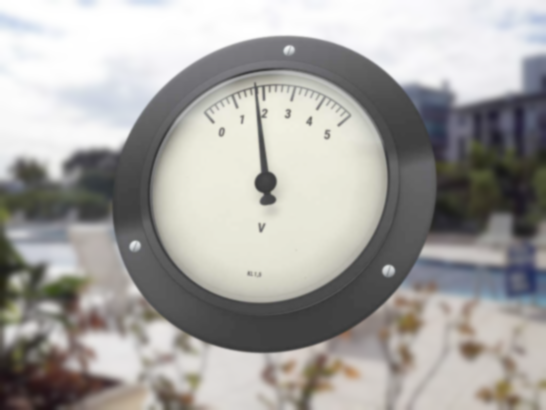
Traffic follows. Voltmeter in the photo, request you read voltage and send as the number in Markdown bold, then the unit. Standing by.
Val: **1.8** V
